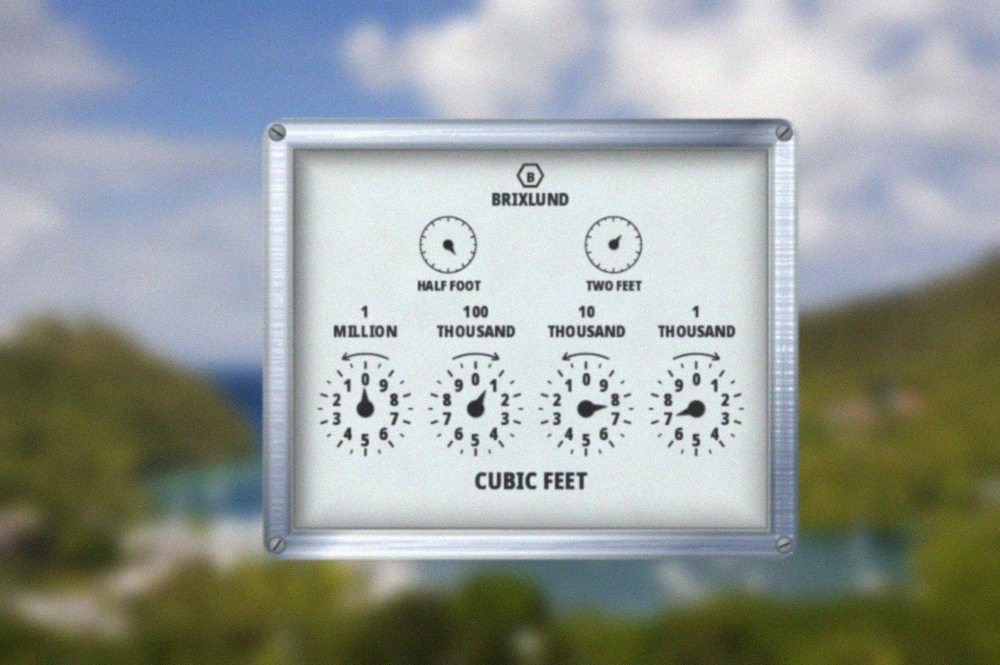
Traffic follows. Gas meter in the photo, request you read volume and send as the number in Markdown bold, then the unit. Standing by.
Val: **7700** ft³
